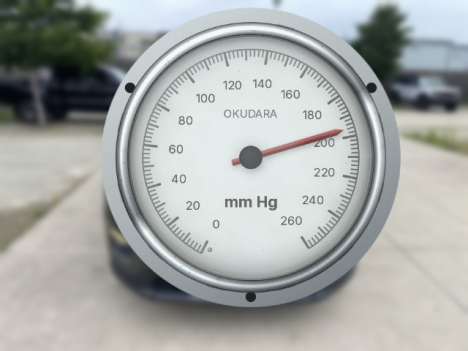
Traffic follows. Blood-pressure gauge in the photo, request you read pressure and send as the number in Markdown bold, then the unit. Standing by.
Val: **196** mmHg
